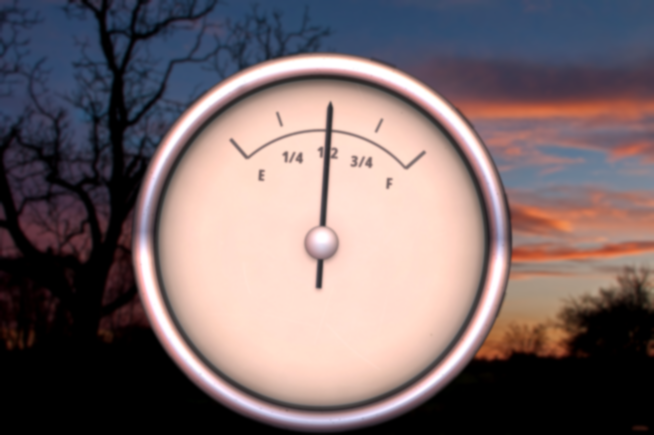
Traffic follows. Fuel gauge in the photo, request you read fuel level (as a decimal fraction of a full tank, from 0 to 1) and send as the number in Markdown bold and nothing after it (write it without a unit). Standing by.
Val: **0.5**
